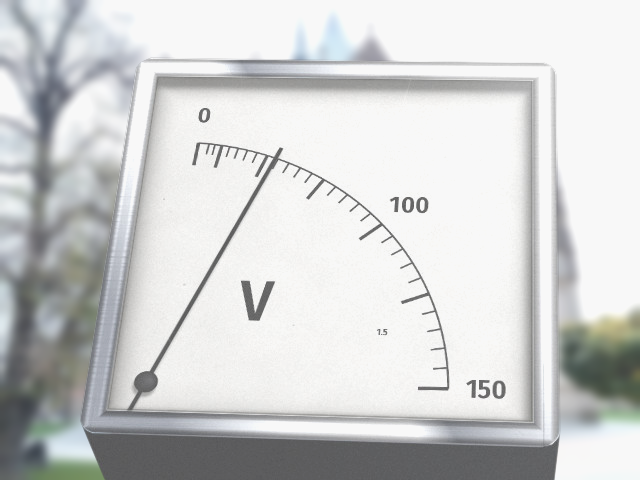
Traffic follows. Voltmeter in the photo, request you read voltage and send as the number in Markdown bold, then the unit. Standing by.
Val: **55** V
